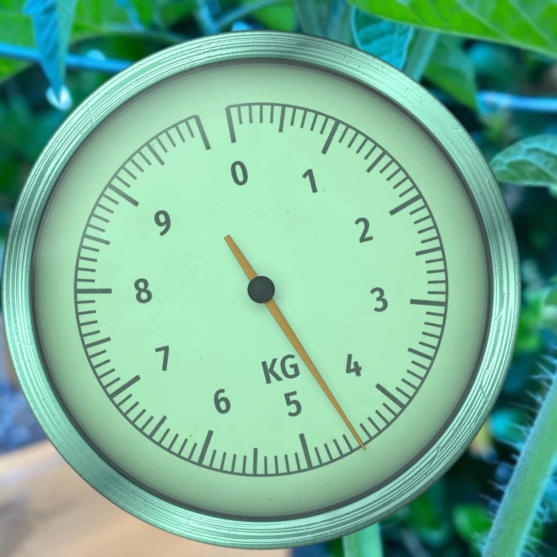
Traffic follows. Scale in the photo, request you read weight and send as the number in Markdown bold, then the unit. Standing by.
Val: **4.5** kg
